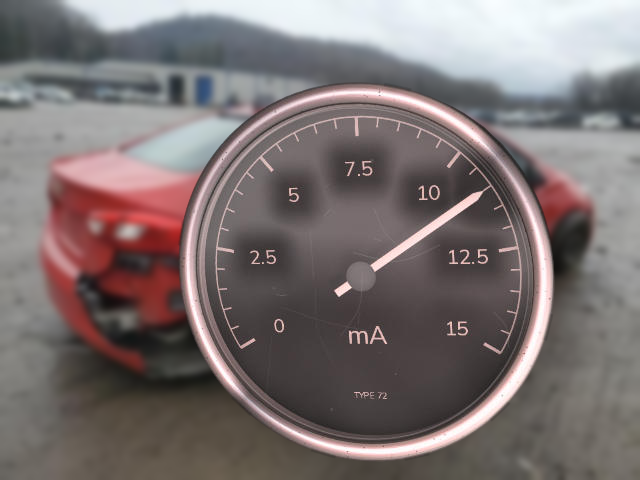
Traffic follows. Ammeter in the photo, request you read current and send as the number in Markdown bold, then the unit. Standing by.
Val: **11** mA
